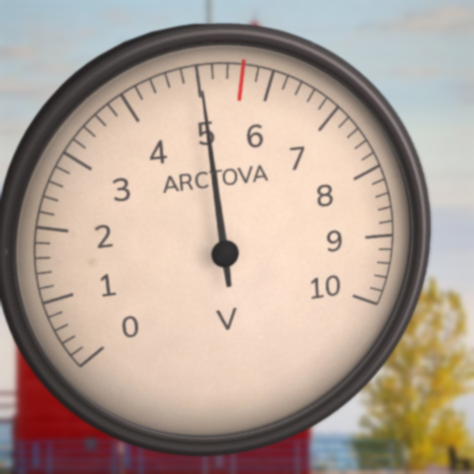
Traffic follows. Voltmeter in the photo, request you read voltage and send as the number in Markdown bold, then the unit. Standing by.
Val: **5** V
